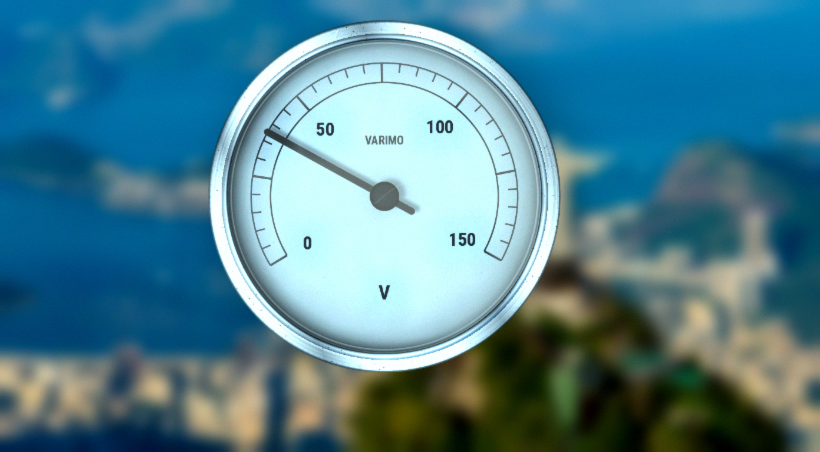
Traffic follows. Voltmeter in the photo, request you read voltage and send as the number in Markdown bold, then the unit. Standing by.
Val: **37.5** V
